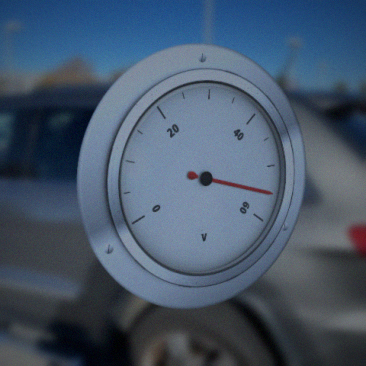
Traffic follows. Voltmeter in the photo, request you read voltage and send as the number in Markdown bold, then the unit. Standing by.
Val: **55** V
